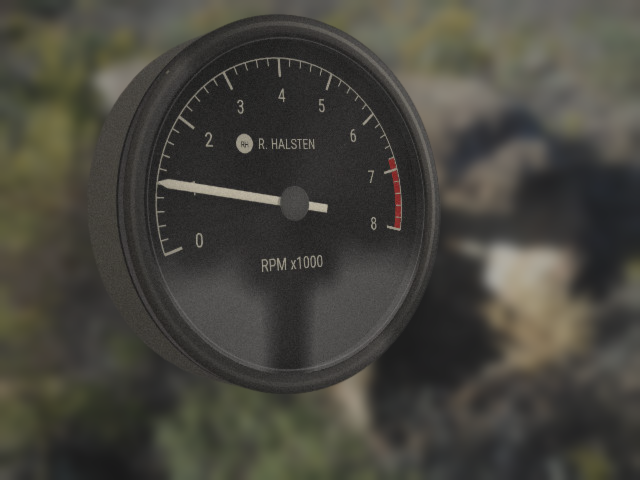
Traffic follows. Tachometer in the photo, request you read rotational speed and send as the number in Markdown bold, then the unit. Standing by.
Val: **1000** rpm
